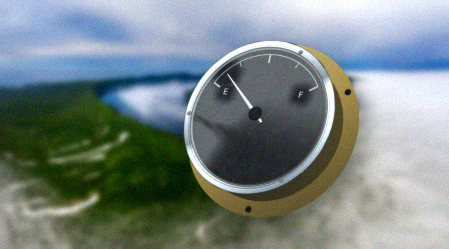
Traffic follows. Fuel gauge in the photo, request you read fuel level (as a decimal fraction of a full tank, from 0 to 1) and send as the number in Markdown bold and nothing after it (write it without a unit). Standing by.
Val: **0.125**
